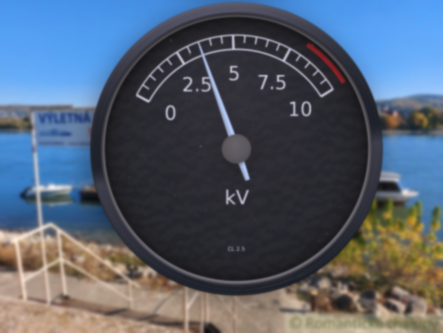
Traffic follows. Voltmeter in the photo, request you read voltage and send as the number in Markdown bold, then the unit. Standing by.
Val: **3.5** kV
